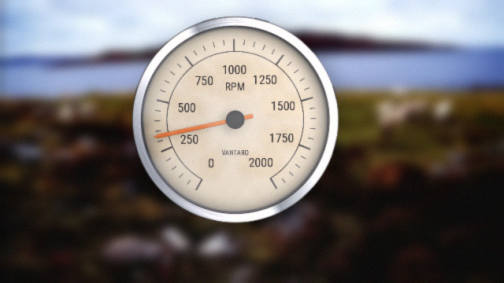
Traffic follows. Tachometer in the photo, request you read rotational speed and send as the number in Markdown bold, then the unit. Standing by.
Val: **325** rpm
